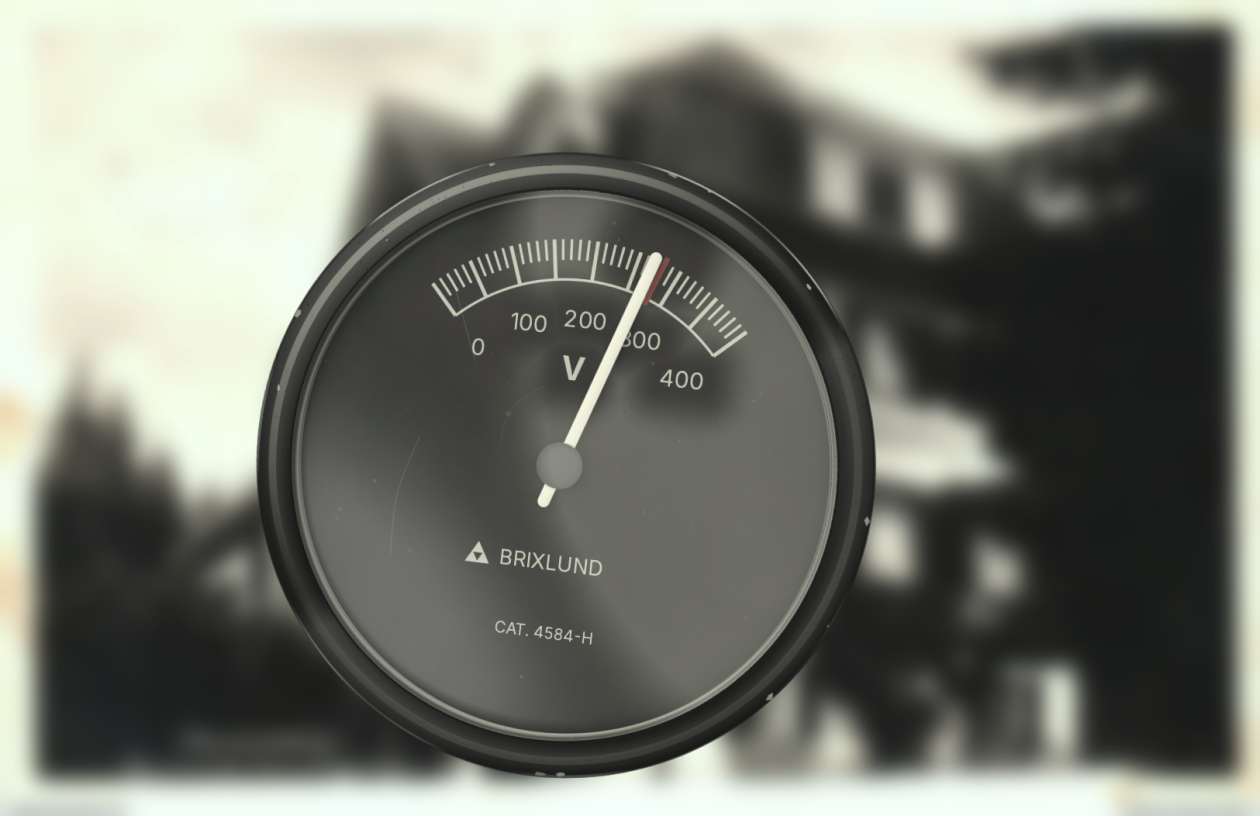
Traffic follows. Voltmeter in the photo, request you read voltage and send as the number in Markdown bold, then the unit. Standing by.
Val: **270** V
